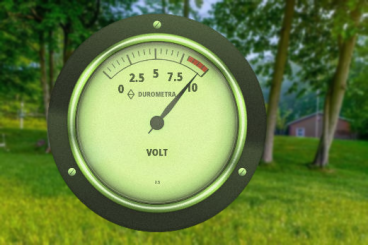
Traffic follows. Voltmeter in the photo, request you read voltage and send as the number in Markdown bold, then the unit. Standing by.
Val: **9.5** V
